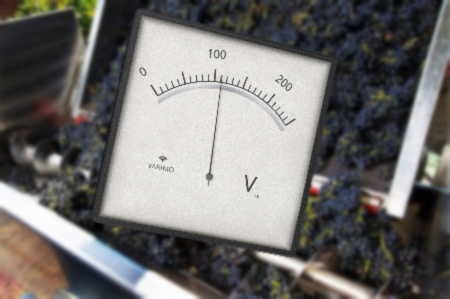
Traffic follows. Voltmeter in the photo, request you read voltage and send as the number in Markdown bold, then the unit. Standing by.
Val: **110** V
